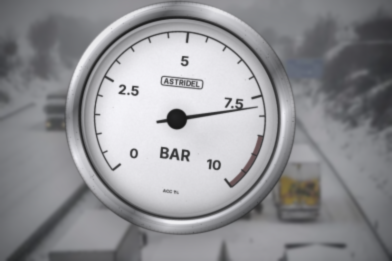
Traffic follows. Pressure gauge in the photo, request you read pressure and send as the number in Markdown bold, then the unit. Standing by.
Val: **7.75** bar
